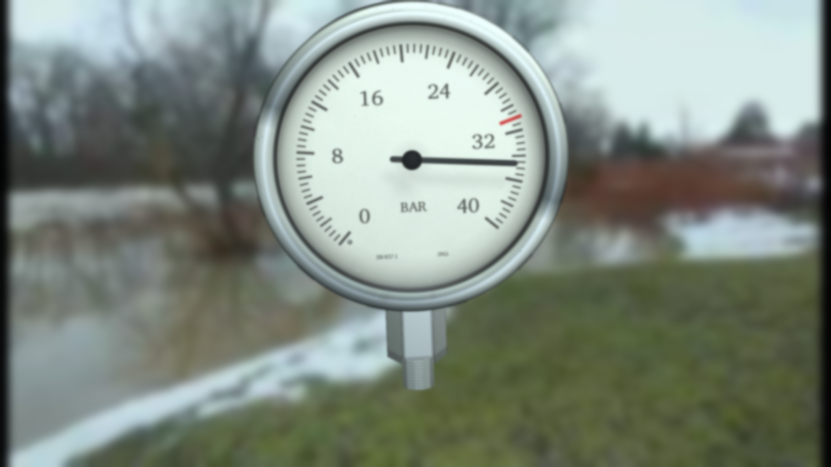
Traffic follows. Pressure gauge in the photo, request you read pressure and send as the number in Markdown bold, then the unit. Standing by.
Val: **34.5** bar
